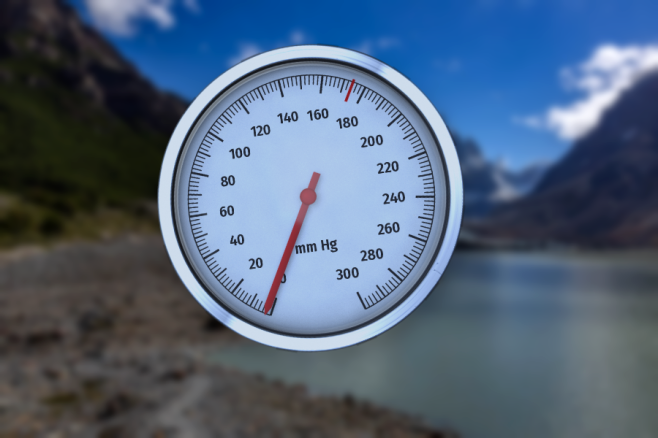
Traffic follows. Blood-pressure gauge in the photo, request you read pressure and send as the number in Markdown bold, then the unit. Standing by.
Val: **2** mmHg
